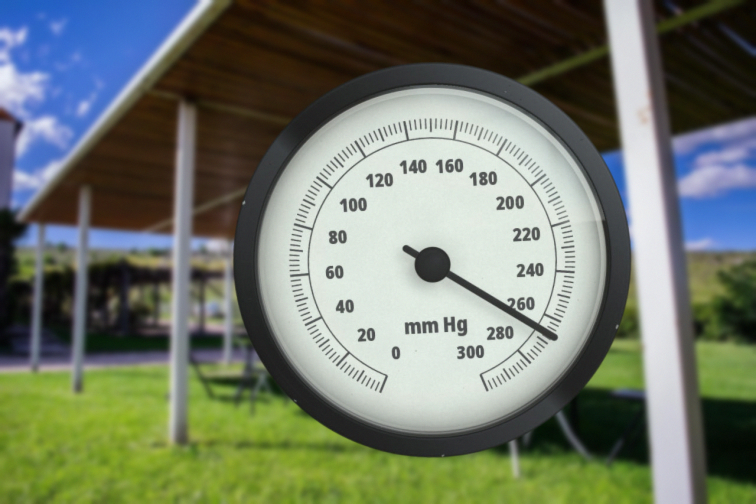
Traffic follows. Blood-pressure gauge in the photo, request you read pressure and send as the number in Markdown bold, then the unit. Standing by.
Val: **266** mmHg
